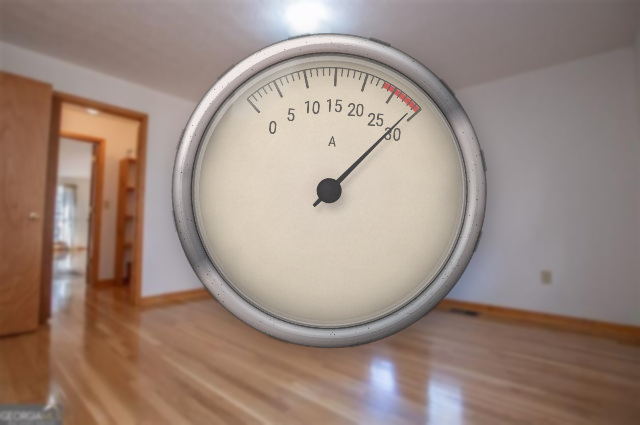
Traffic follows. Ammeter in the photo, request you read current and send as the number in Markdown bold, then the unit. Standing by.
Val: **29** A
